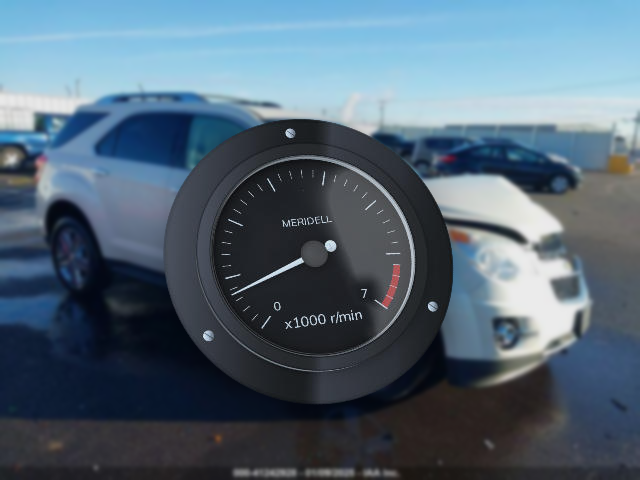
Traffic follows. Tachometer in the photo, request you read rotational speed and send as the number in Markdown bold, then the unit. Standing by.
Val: **700** rpm
